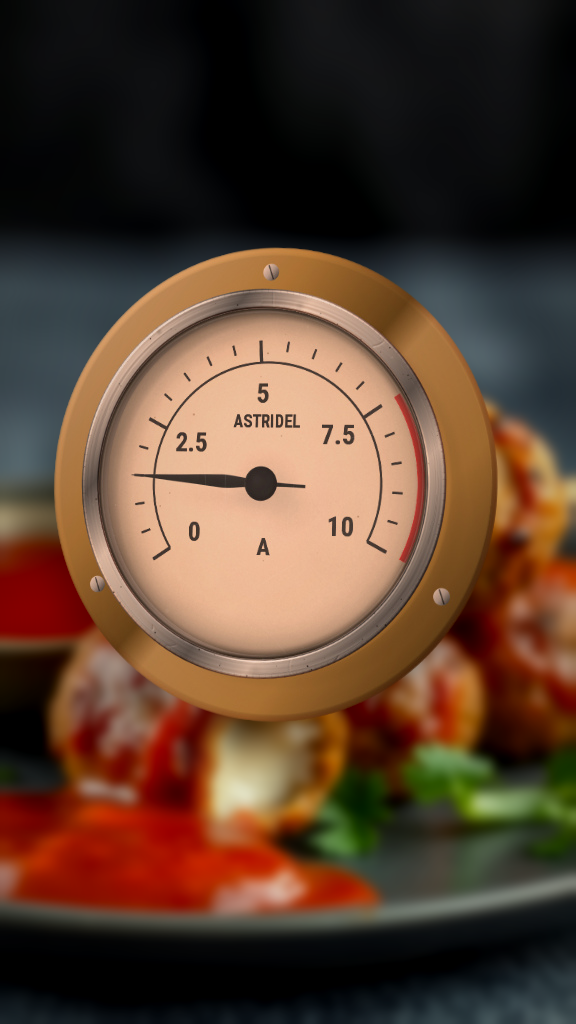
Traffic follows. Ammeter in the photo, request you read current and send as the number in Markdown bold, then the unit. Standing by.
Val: **1.5** A
